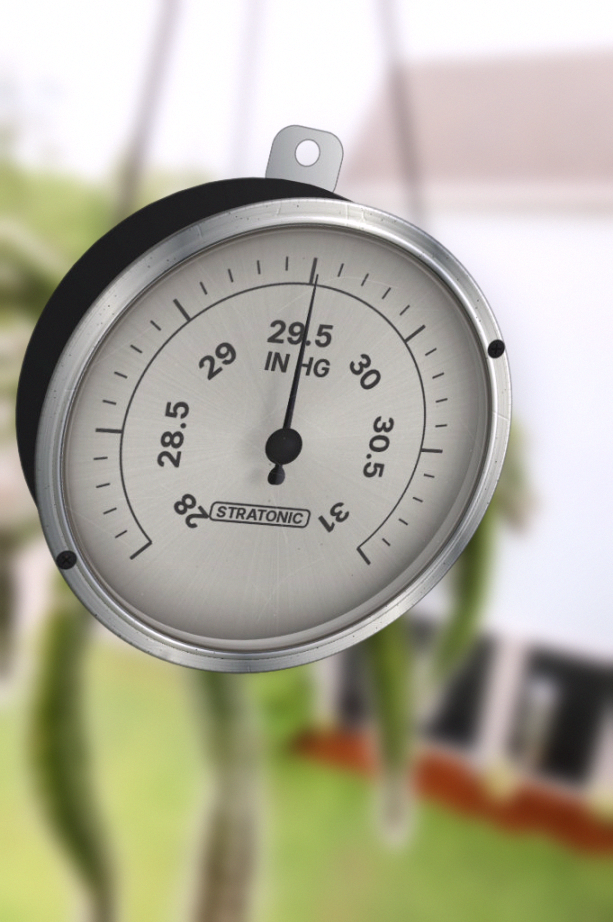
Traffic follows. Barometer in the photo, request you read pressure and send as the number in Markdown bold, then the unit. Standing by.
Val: **29.5** inHg
